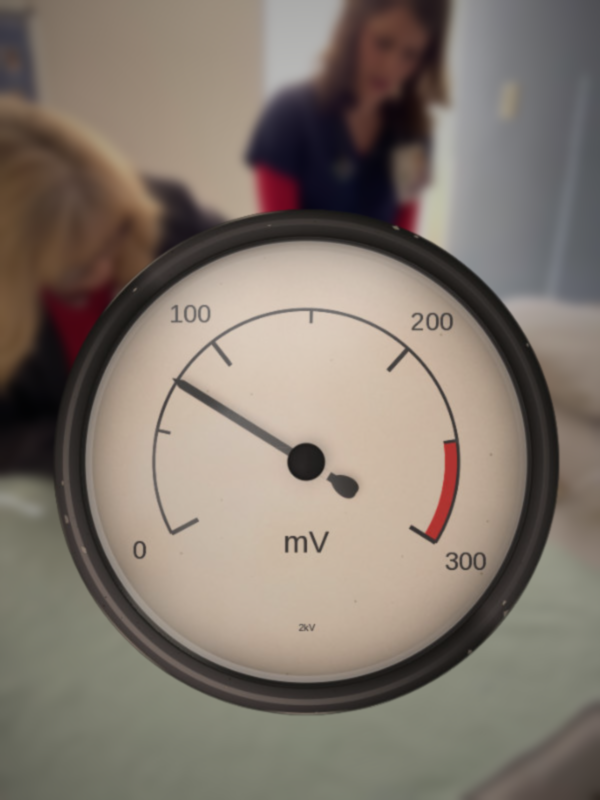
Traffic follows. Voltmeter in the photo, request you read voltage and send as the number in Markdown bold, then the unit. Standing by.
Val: **75** mV
